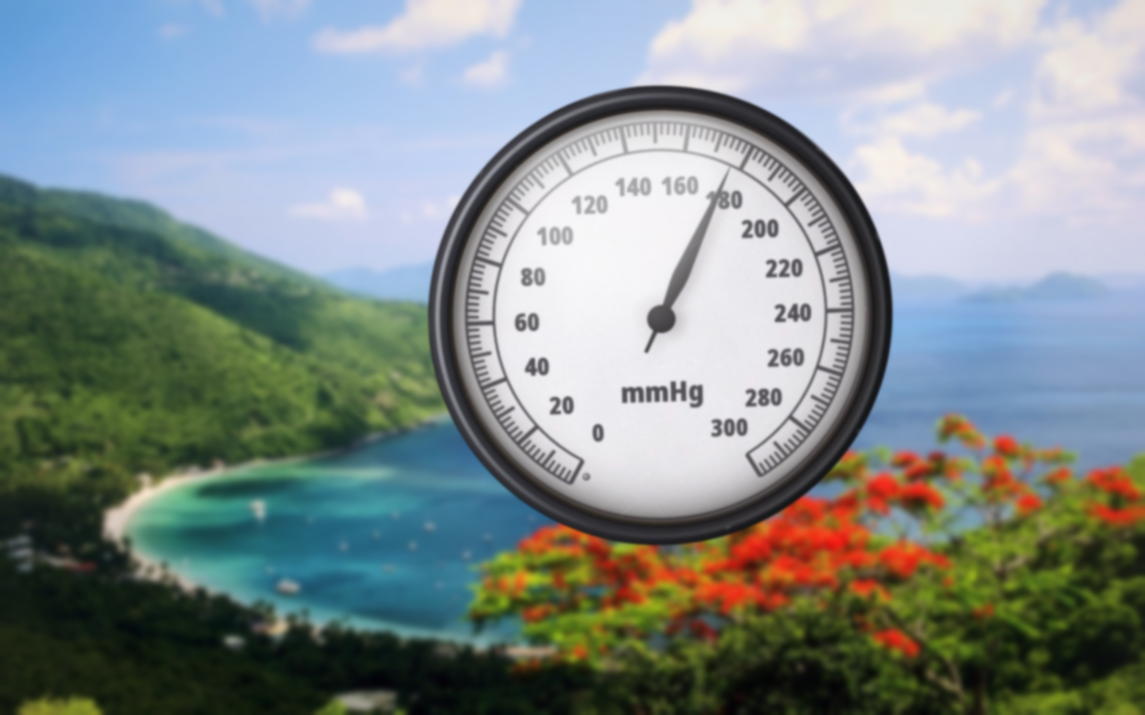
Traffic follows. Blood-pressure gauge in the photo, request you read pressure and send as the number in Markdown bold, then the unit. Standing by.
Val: **176** mmHg
